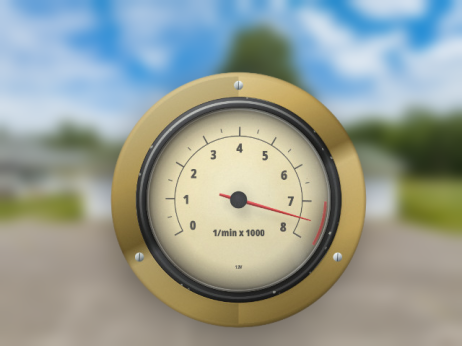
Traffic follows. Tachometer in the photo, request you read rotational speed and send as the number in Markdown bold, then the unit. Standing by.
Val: **7500** rpm
